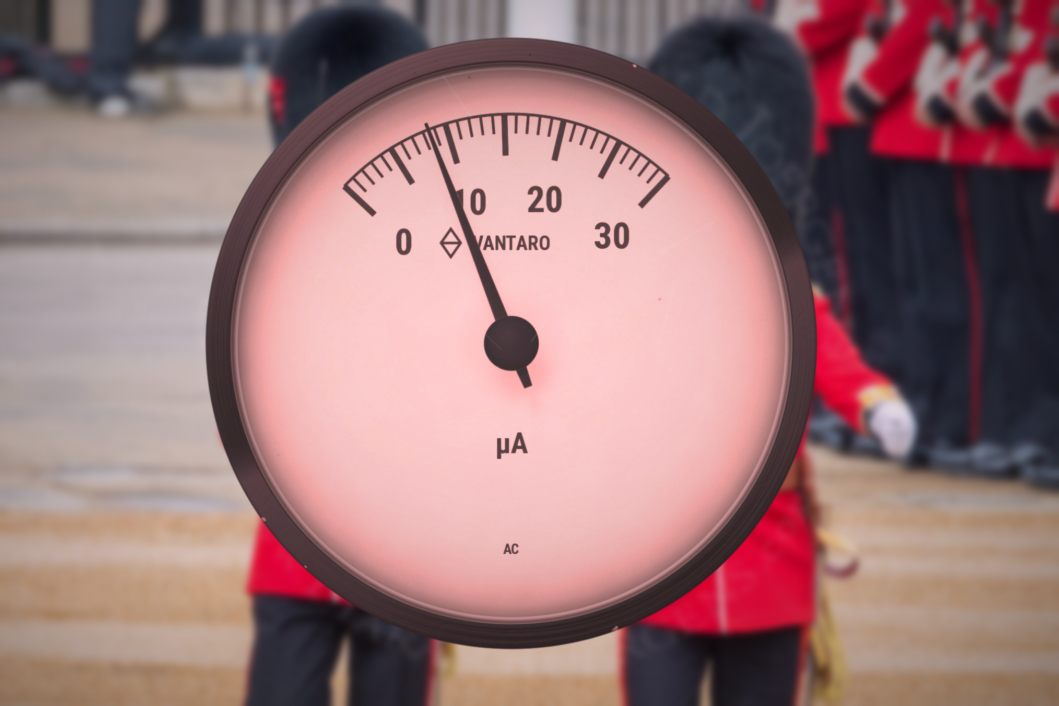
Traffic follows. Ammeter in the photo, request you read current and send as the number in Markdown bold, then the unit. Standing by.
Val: **8.5** µA
